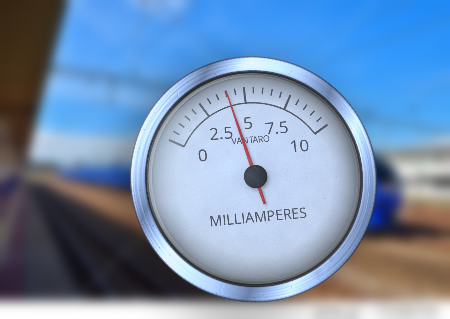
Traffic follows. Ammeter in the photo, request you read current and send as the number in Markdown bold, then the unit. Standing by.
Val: **4** mA
